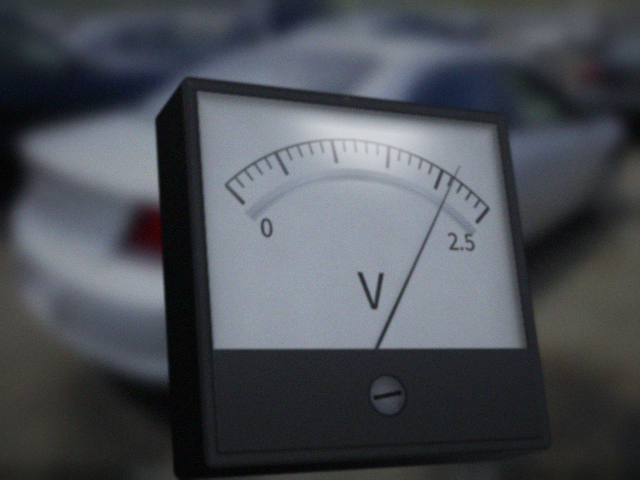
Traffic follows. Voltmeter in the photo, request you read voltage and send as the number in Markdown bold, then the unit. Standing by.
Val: **2.1** V
